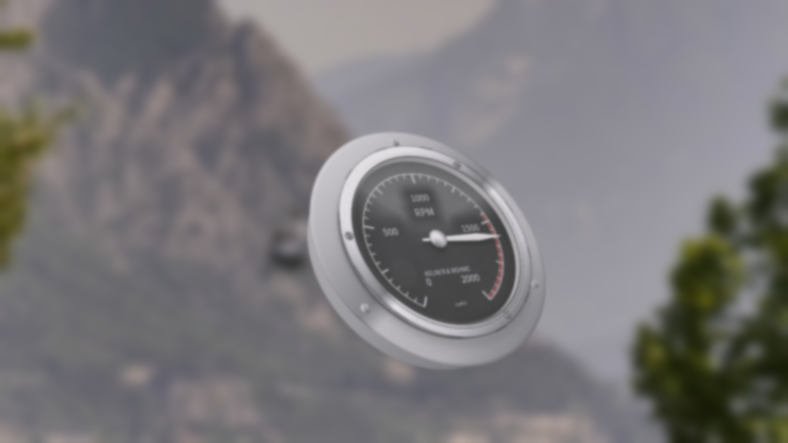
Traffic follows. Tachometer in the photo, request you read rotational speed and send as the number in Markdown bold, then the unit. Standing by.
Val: **1600** rpm
